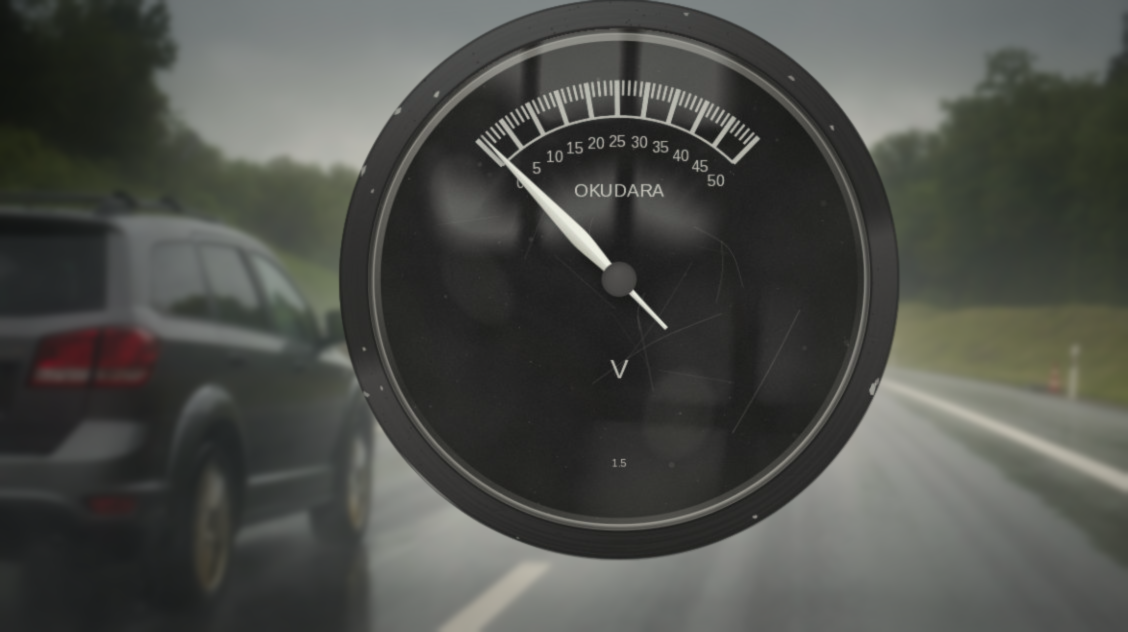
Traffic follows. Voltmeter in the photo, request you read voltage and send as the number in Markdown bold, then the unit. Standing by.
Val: **1** V
